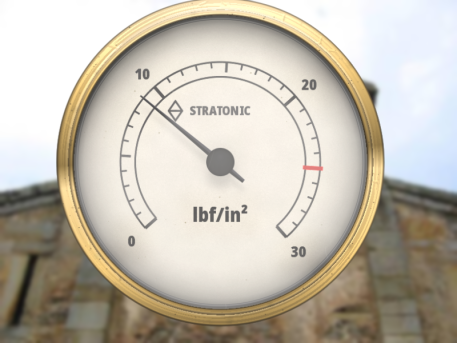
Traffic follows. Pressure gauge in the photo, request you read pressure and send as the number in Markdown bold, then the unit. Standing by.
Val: **9** psi
